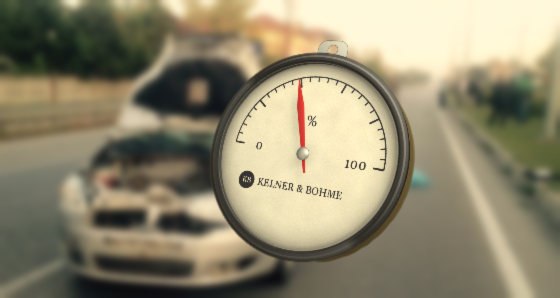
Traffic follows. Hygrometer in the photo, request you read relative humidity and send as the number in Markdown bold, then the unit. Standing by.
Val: **40** %
